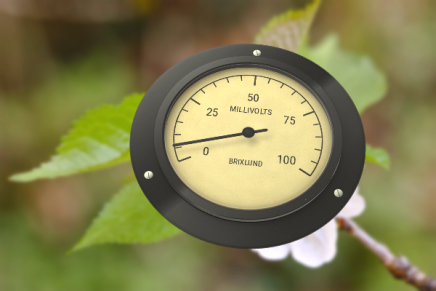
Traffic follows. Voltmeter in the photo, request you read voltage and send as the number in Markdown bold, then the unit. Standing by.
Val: **5** mV
